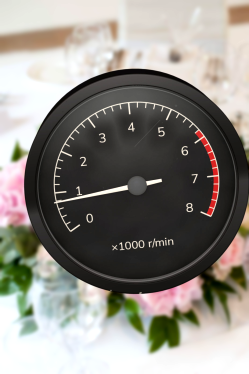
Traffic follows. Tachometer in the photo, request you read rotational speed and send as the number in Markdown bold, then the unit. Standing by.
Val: **800** rpm
